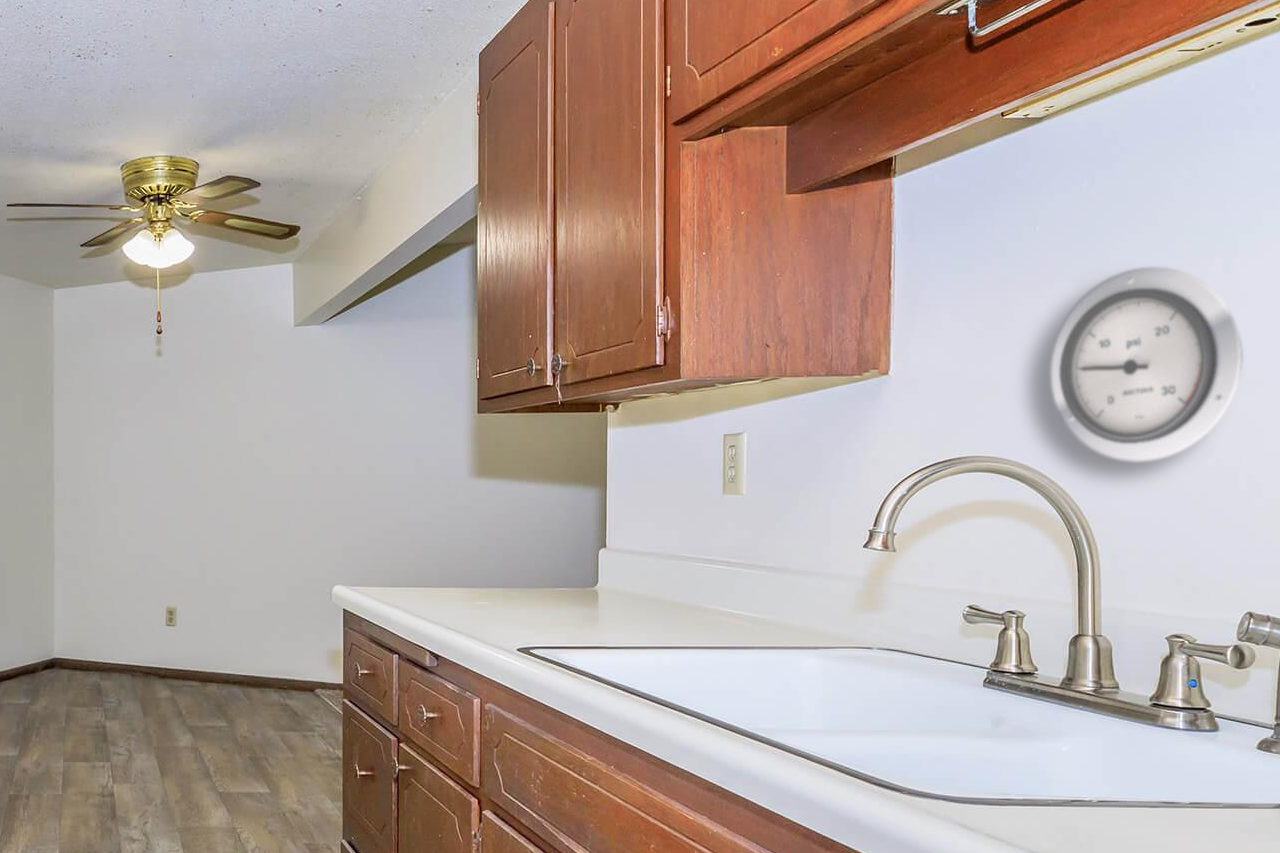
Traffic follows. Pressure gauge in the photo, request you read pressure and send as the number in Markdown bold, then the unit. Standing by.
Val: **6** psi
